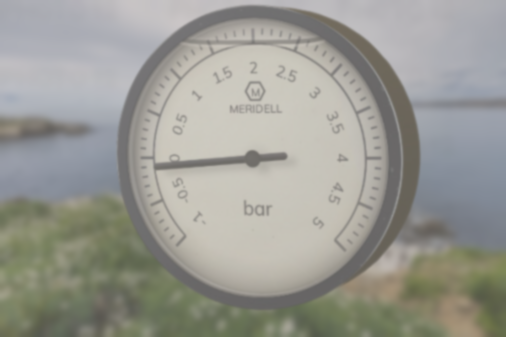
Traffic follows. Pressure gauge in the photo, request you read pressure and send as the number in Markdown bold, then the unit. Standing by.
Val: **-0.1** bar
